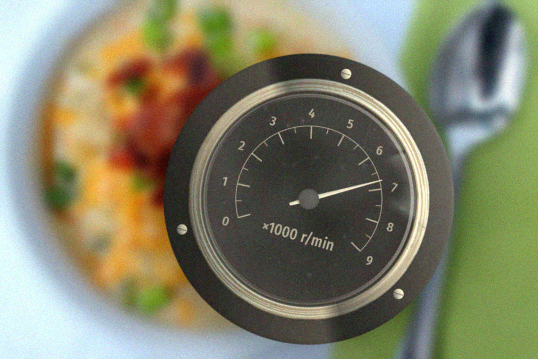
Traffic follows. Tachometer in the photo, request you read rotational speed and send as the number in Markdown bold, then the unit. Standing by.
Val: **6750** rpm
